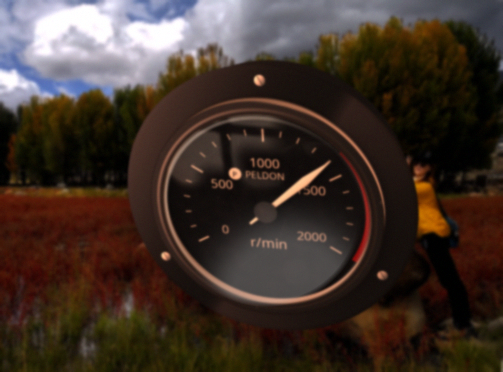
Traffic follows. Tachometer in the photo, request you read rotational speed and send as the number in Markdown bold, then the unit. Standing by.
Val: **1400** rpm
